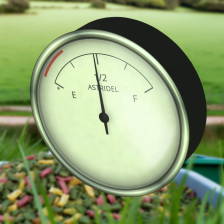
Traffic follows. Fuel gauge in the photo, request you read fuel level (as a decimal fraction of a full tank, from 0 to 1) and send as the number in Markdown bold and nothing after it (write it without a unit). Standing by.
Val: **0.5**
